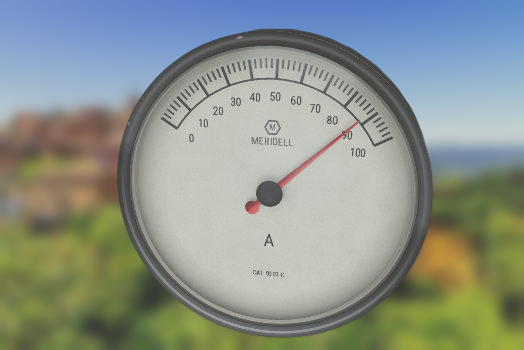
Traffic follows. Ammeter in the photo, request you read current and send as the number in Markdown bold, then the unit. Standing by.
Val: **88** A
